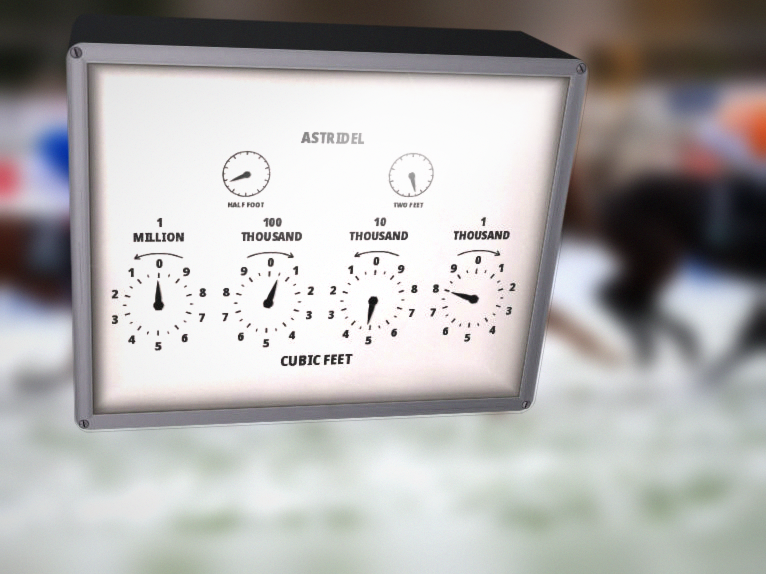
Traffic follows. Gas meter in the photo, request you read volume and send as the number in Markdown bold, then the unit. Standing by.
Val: **4800** ft³
